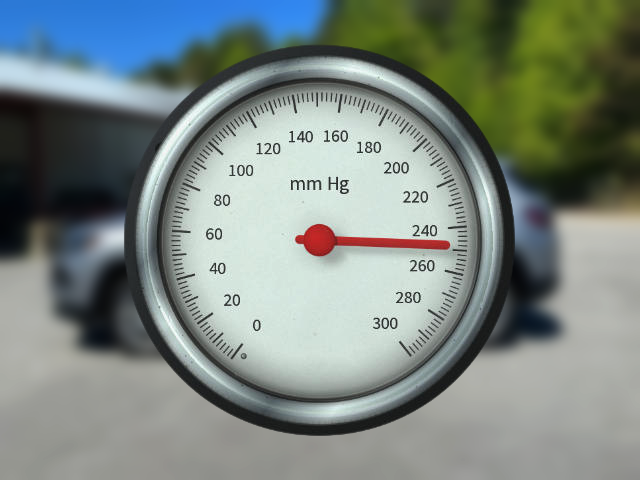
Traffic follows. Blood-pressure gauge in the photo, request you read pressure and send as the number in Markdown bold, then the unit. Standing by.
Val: **248** mmHg
